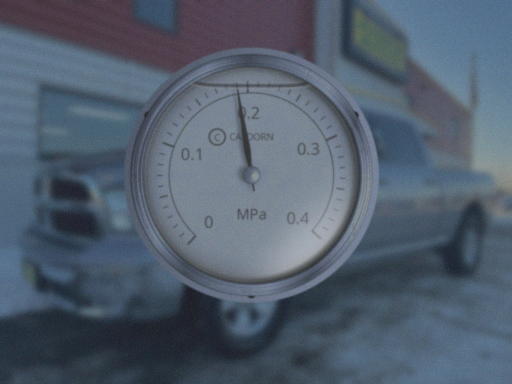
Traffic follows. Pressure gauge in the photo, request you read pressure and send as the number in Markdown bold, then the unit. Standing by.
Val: **0.19** MPa
